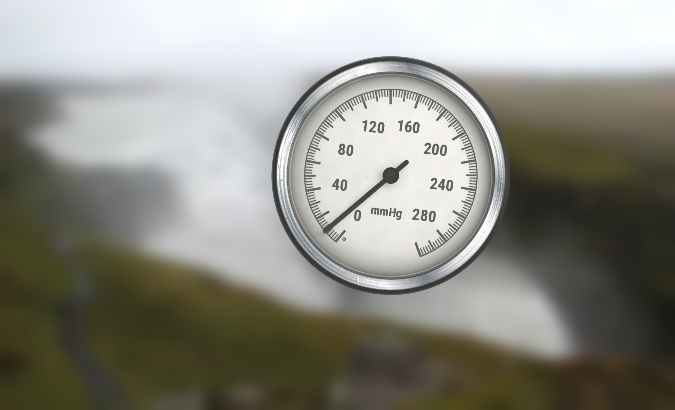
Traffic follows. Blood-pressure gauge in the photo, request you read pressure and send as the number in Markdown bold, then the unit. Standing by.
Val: **10** mmHg
